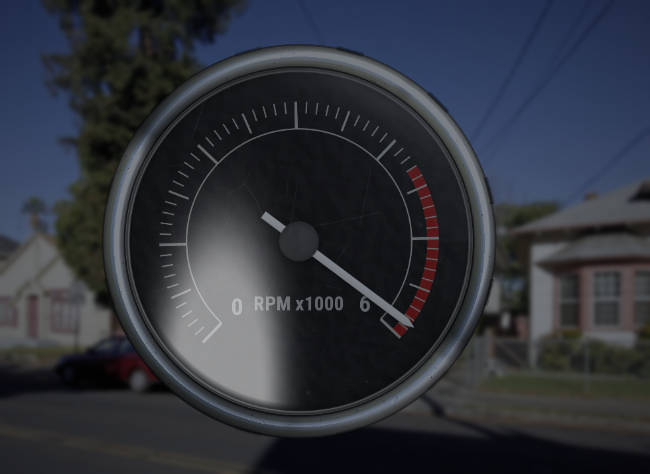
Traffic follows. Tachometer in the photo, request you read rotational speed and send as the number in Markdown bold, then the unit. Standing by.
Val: **5850** rpm
